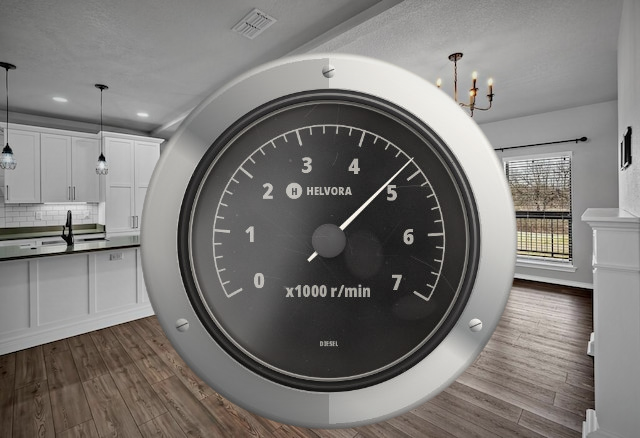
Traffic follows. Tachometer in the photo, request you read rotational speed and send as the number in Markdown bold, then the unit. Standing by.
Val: **4800** rpm
